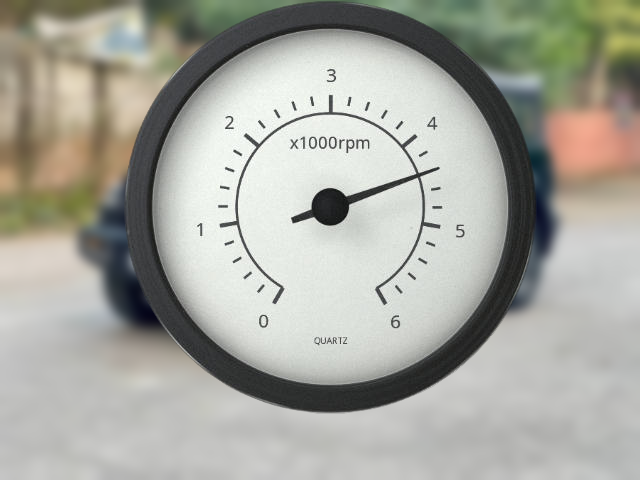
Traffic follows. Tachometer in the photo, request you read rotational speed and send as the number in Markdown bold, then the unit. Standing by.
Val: **4400** rpm
